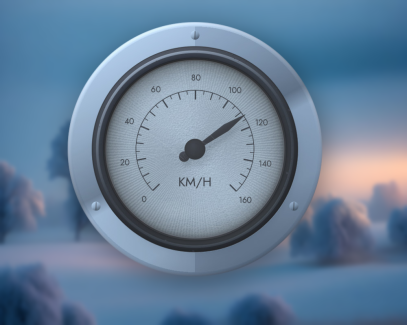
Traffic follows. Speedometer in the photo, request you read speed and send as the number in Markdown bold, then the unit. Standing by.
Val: **112.5** km/h
